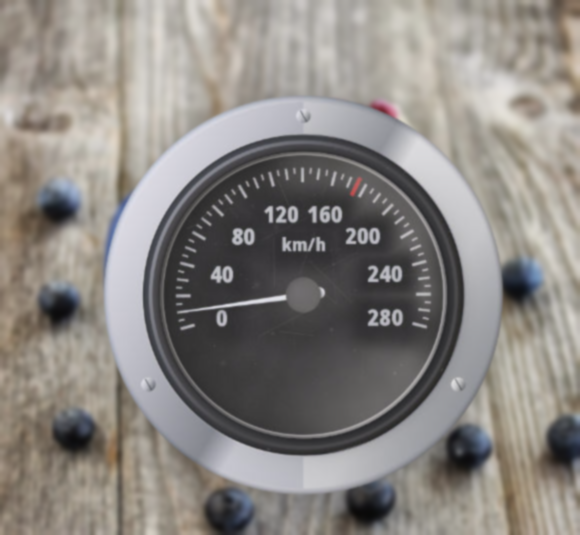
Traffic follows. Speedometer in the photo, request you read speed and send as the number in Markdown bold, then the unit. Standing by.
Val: **10** km/h
